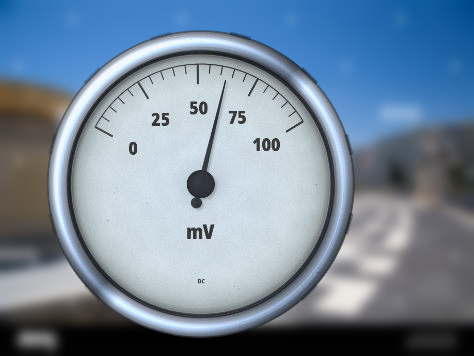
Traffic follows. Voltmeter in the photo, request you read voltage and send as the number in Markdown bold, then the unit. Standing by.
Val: **62.5** mV
